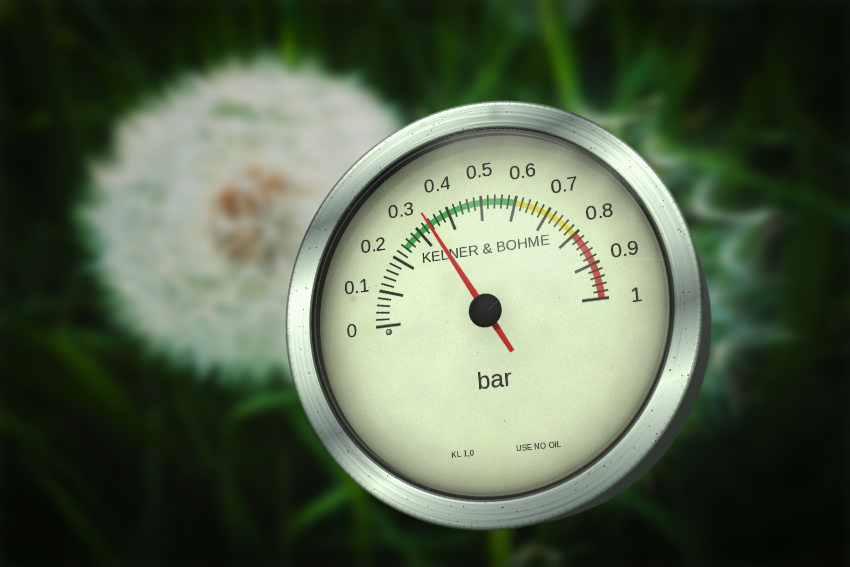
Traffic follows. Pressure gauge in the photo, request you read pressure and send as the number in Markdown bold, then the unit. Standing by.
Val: **0.34** bar
